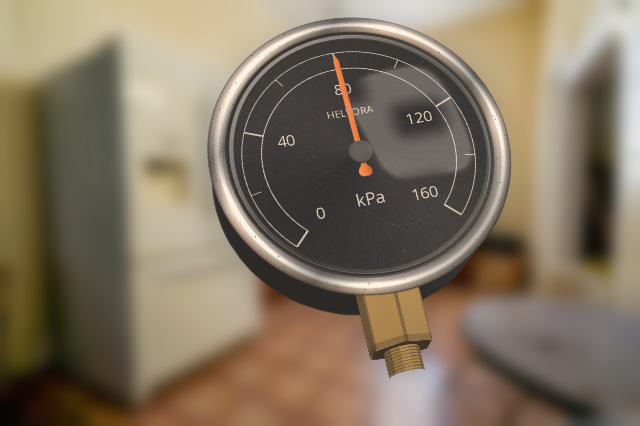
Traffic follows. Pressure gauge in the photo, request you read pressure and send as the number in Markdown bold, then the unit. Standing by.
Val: **80** kPa
